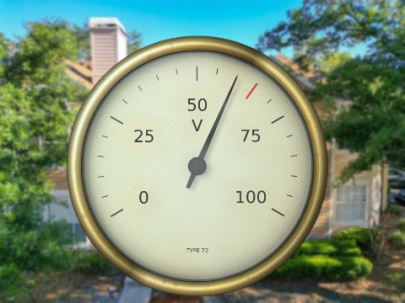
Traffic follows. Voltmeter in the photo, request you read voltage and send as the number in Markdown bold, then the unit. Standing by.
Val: **60** V
